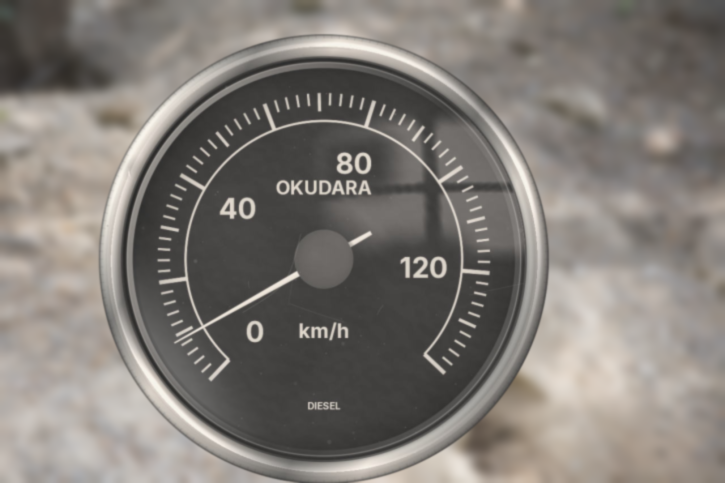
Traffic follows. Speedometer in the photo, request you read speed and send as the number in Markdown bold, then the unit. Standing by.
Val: **9** km/h
